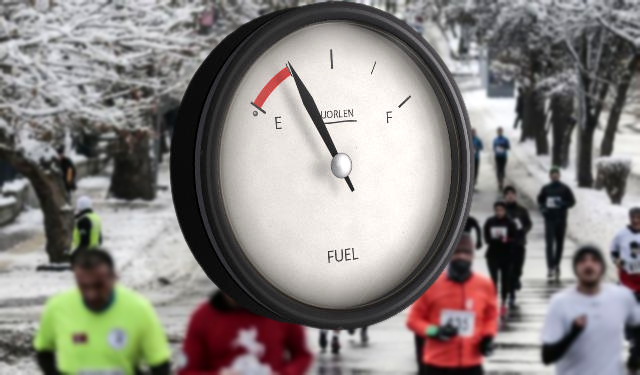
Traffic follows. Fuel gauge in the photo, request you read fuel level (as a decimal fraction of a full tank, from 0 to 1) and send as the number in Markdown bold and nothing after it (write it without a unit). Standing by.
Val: **0.25**
